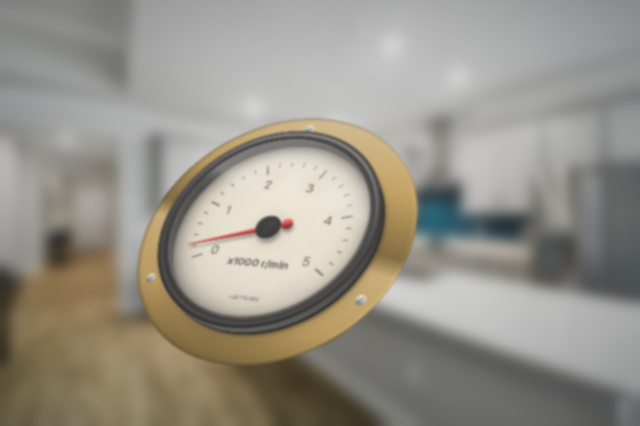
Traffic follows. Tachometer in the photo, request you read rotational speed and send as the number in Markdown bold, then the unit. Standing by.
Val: **200** rpm
